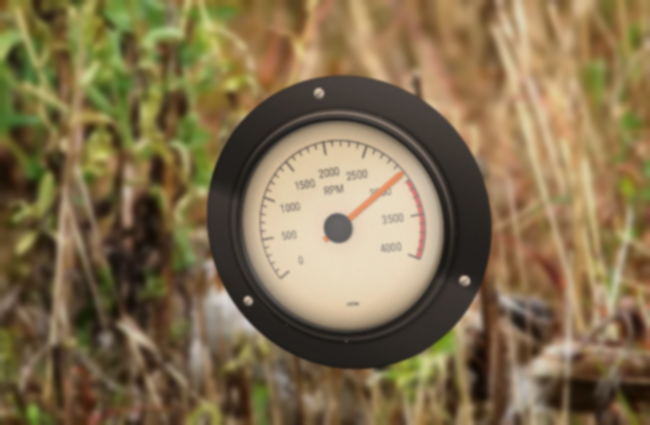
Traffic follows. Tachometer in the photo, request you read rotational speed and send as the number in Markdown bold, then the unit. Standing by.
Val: **3000** rpm
